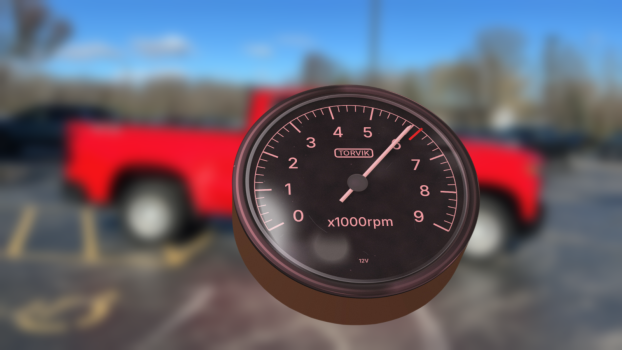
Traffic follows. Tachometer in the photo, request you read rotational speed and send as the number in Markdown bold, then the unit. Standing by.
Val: **6000** rpm
